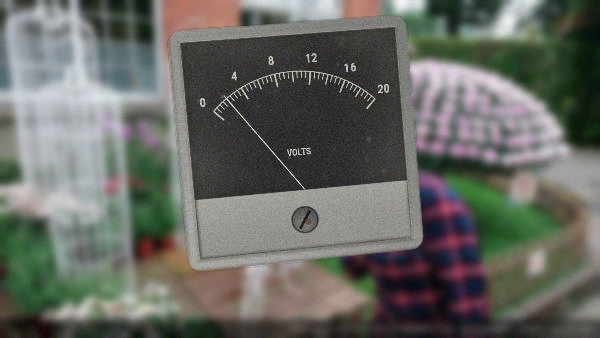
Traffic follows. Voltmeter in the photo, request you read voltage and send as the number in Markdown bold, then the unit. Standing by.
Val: **2** V
